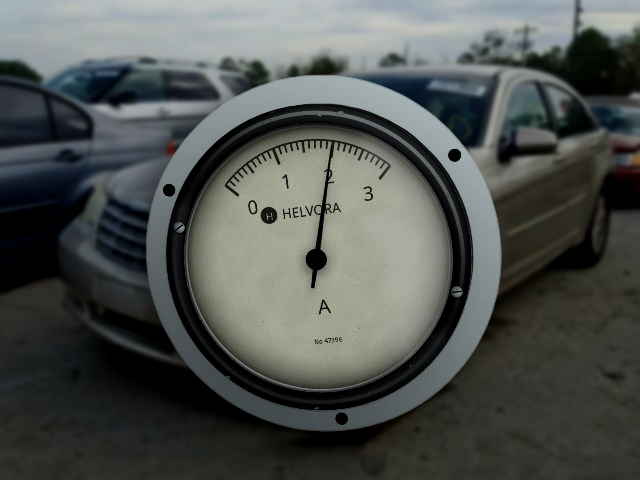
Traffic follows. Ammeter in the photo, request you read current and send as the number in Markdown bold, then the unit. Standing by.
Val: **2** A
